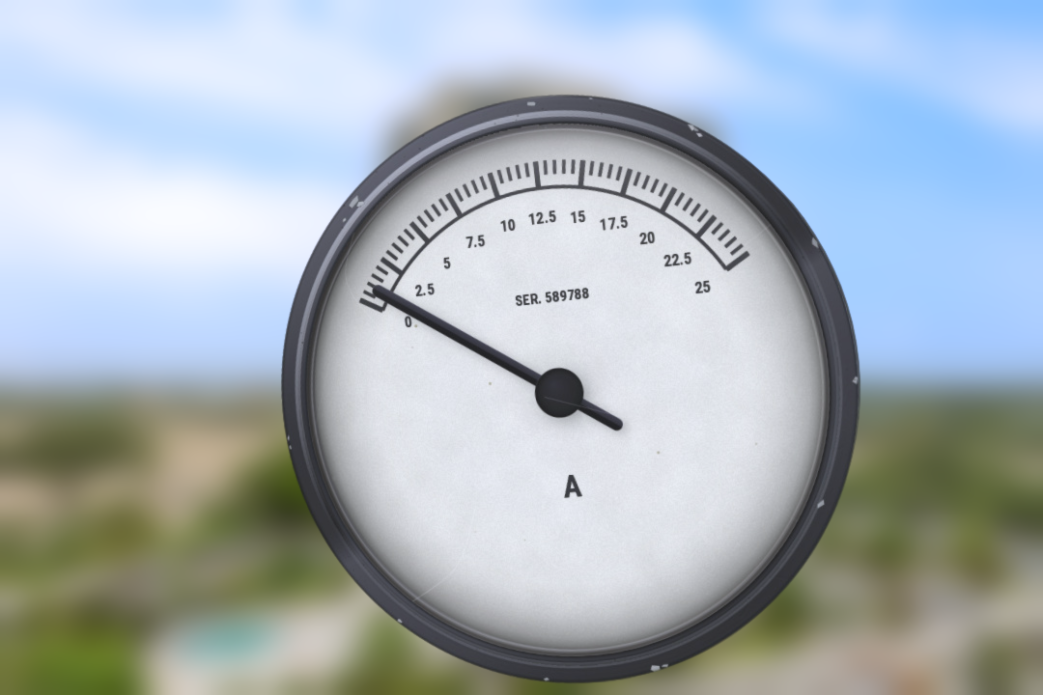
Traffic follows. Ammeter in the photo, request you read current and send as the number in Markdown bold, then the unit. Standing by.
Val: **1** A
